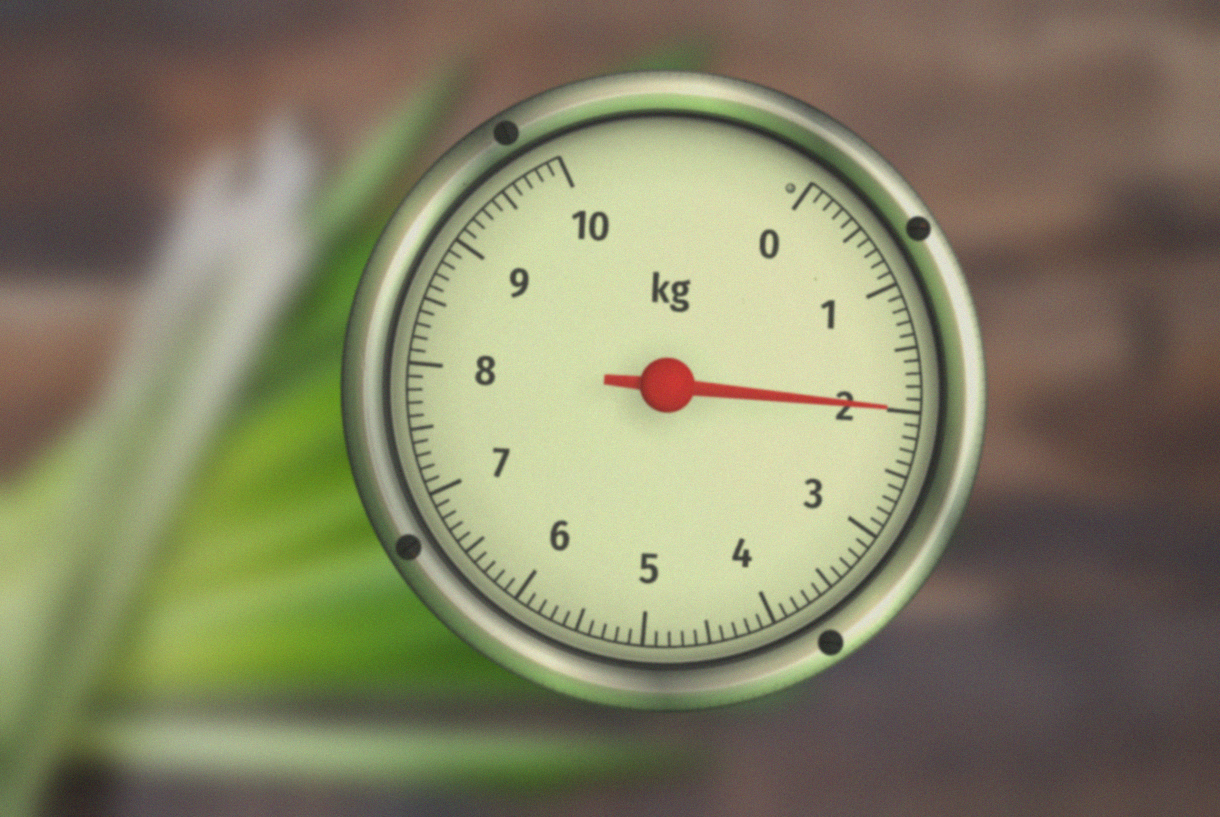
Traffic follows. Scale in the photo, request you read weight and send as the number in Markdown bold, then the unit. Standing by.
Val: **2** kg
